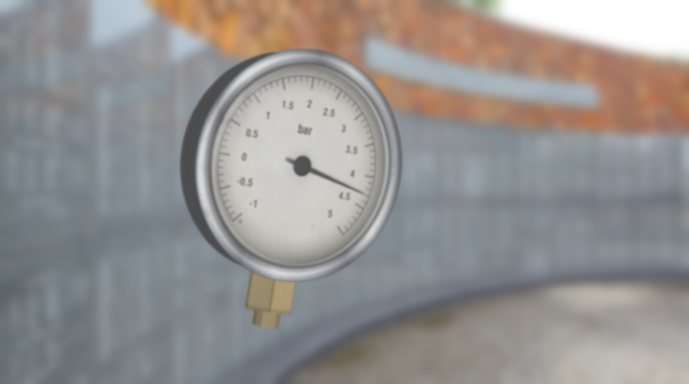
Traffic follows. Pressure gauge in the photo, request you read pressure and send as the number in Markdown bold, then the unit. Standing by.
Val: **4.3** bar
